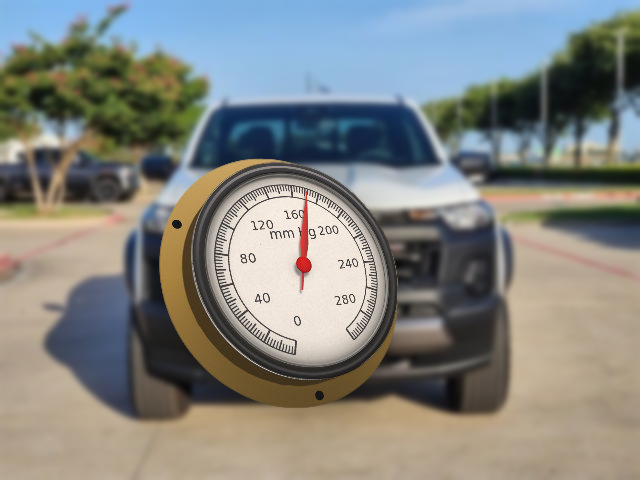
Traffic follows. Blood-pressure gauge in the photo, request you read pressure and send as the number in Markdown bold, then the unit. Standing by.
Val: **170** mmHg
